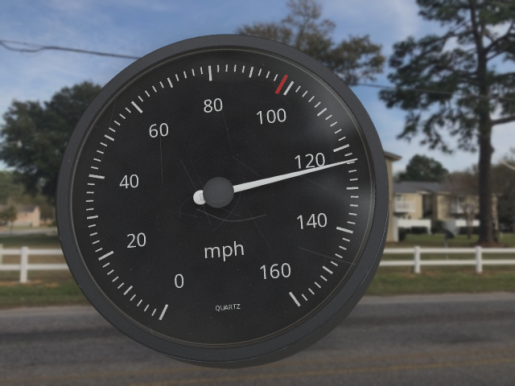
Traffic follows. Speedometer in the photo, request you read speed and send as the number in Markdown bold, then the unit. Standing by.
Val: **124** mph
